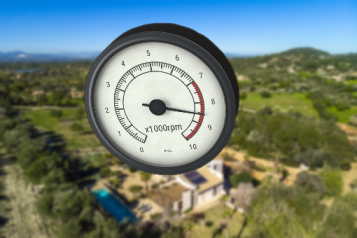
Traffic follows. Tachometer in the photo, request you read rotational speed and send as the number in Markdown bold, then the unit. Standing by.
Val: **8500** rpm
